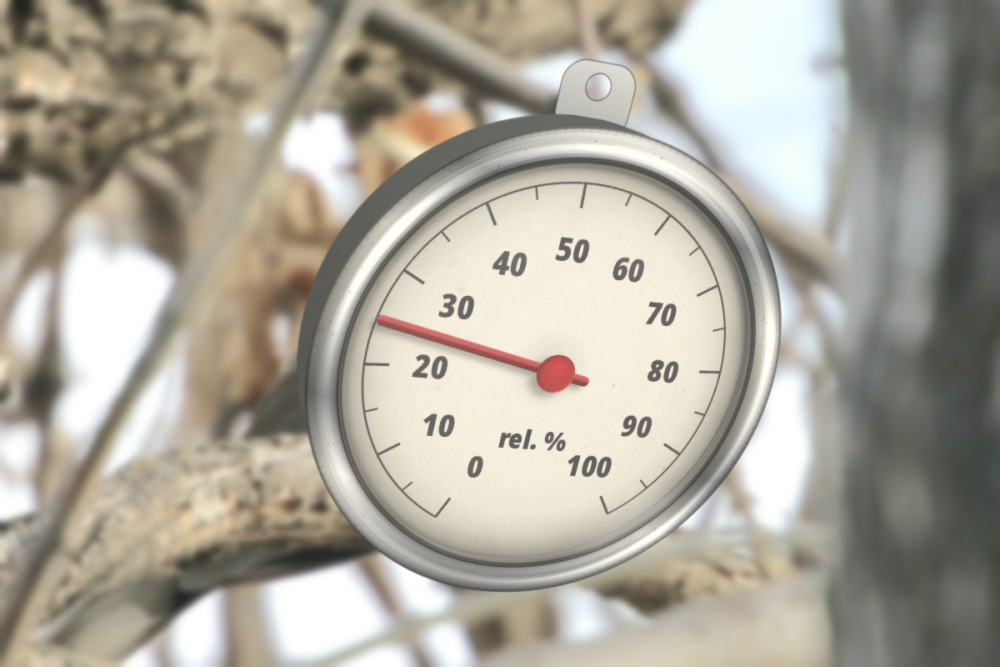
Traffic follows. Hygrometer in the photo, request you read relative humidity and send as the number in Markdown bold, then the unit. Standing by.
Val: **25** %
